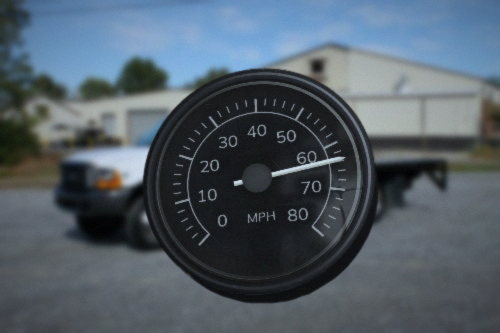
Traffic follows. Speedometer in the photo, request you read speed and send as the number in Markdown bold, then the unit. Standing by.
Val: **64** mph
